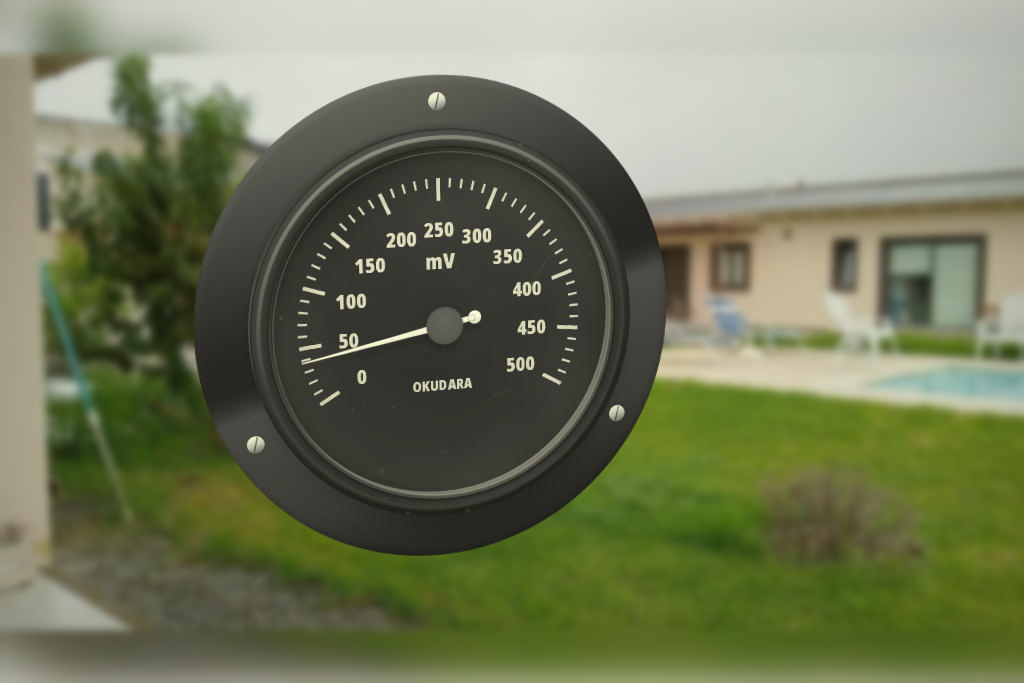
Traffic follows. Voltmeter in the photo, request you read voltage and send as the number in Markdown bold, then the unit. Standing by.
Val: **40** mV
